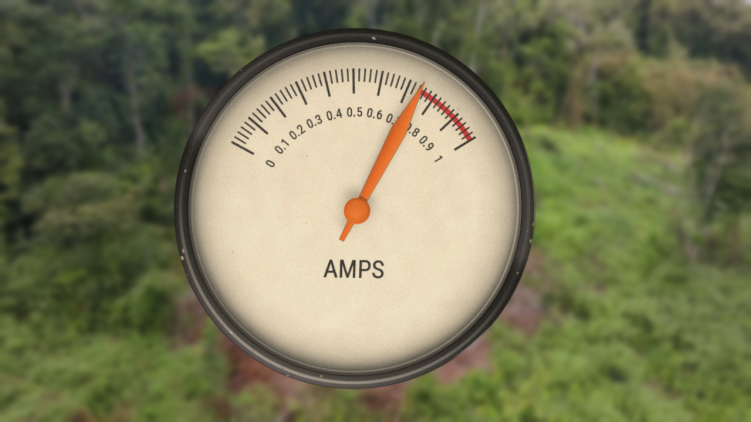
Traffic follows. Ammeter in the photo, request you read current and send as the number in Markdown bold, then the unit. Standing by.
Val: **0.74** A
